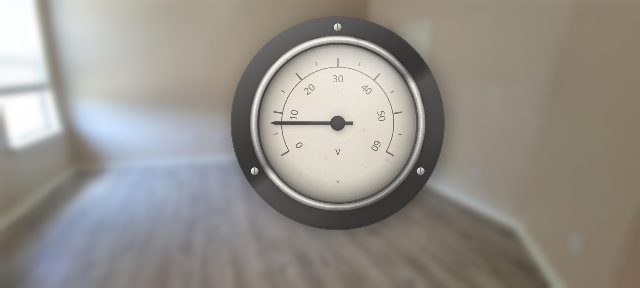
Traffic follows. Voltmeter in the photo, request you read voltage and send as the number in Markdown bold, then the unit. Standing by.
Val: **7.5** V
